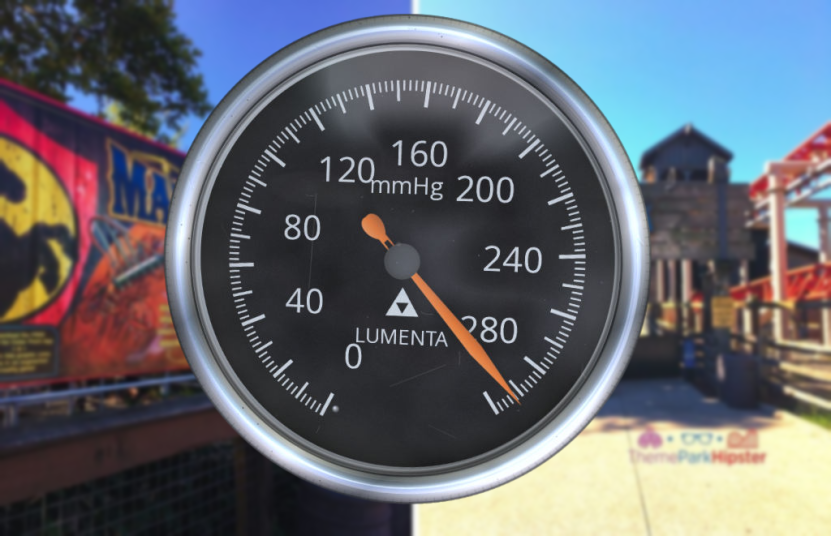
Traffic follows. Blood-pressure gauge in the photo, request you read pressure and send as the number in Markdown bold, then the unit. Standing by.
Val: **292** mmHg
